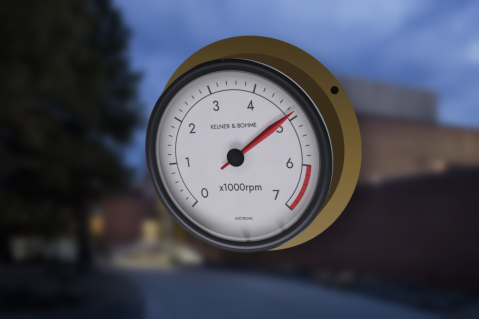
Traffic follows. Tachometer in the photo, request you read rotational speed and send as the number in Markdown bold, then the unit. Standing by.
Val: **4900** rpm
